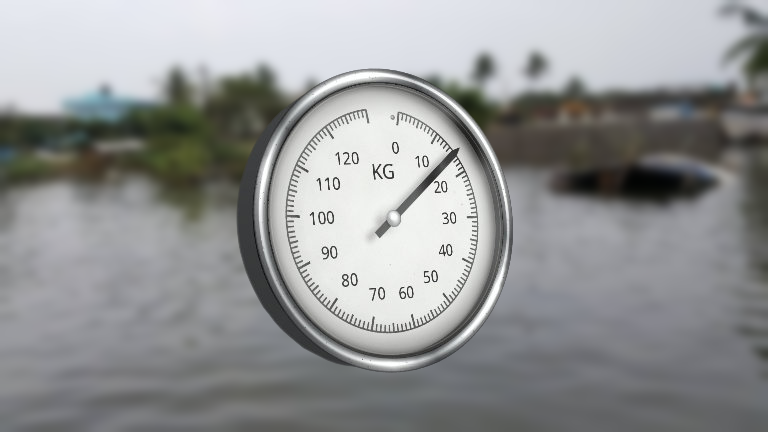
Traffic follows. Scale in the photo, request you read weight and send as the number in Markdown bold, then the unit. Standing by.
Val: **15** kg
